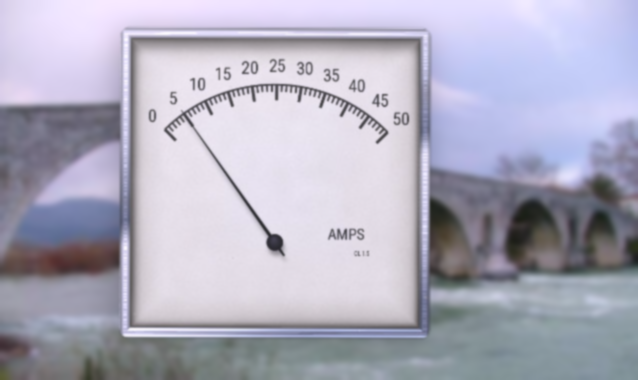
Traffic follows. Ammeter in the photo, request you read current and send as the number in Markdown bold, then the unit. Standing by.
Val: **5** A
